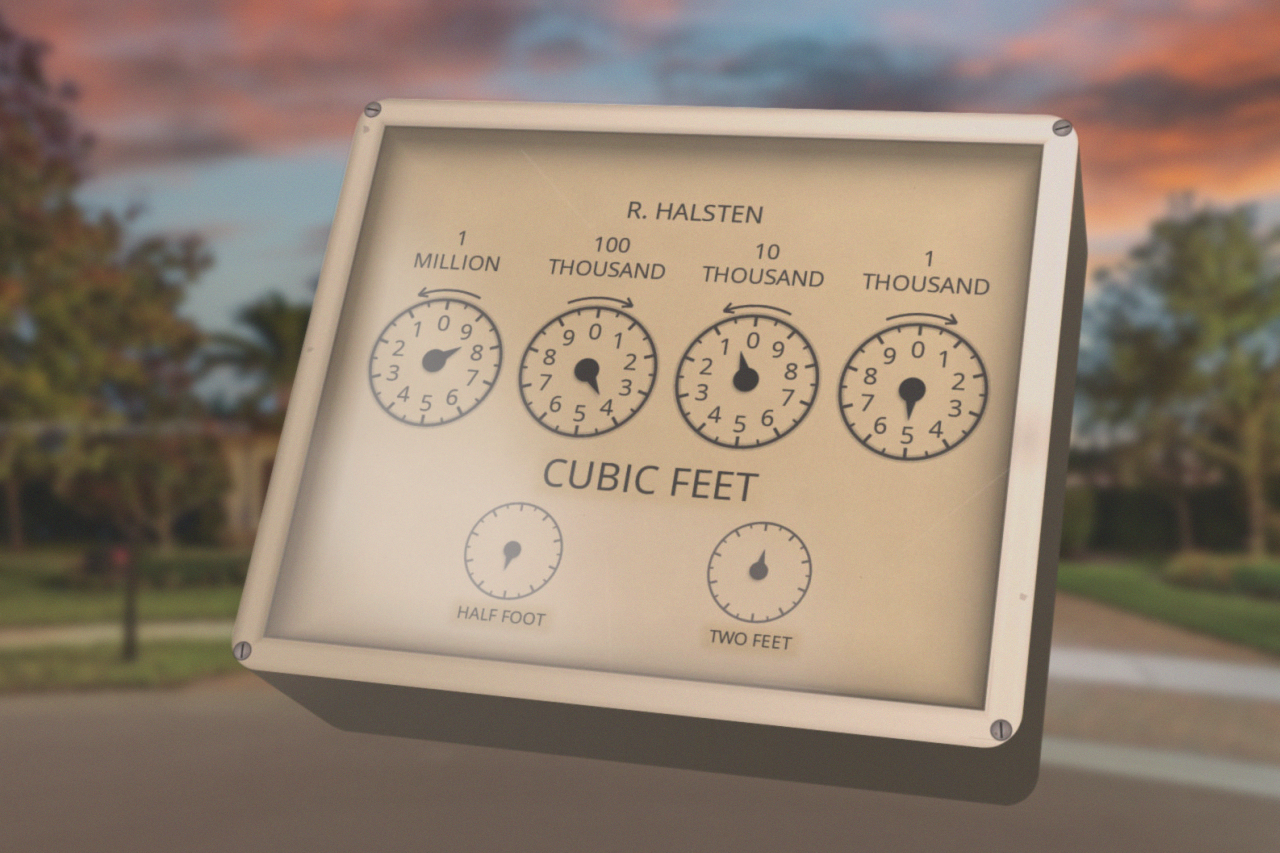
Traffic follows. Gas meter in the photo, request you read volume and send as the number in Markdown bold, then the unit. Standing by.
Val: **840500** ft³
